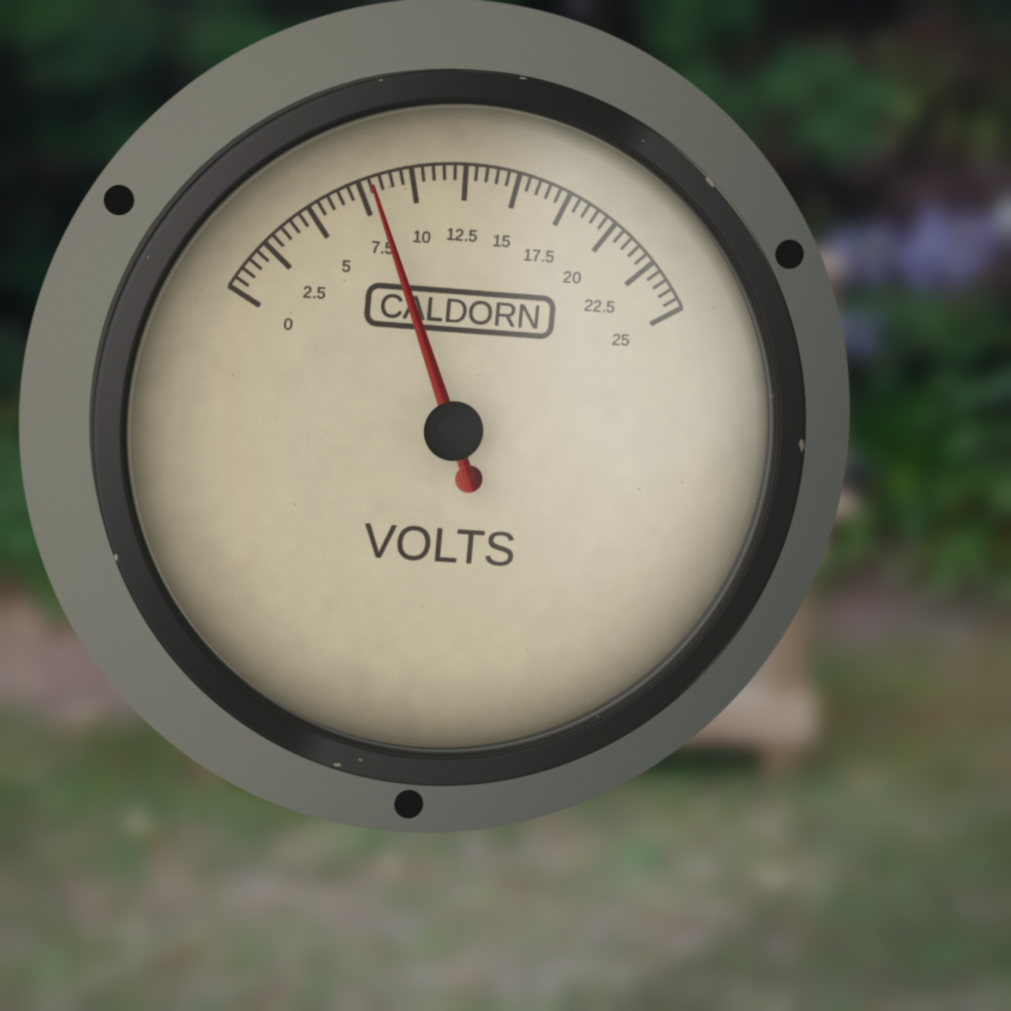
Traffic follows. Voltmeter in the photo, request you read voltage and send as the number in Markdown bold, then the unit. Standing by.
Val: **8** V
